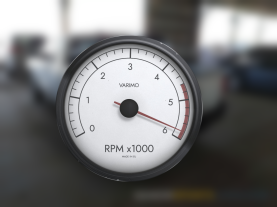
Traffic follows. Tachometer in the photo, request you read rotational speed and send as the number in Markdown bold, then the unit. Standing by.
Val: **5800** rpm
